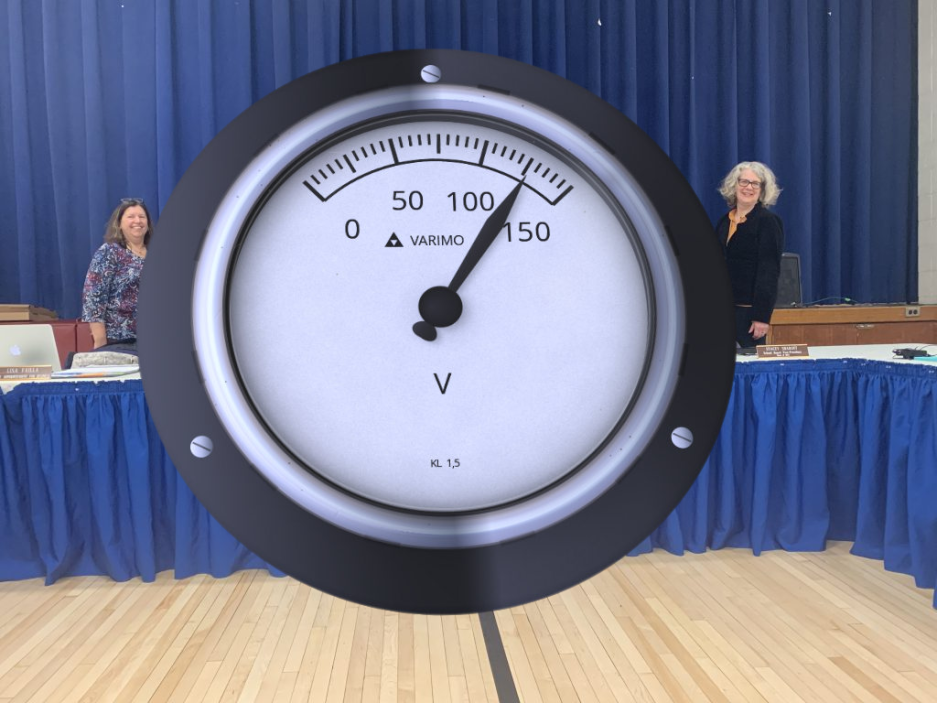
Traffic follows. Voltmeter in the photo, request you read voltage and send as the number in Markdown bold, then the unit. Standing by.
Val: **127.5** V
